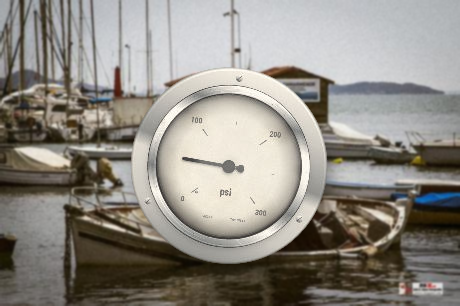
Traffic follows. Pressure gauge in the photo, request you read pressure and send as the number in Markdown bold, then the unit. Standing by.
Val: **50** psi
